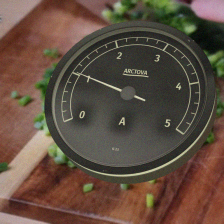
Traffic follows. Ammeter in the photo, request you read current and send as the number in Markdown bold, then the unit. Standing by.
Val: **1** A
